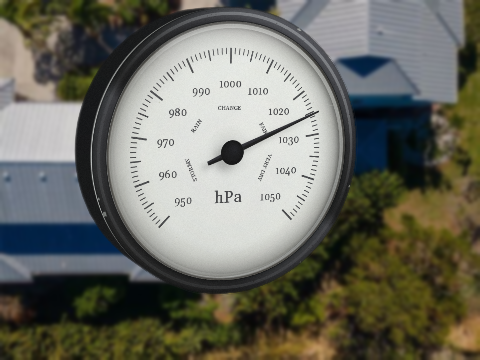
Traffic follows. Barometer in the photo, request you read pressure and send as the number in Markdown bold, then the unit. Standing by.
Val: **1025** hPa
